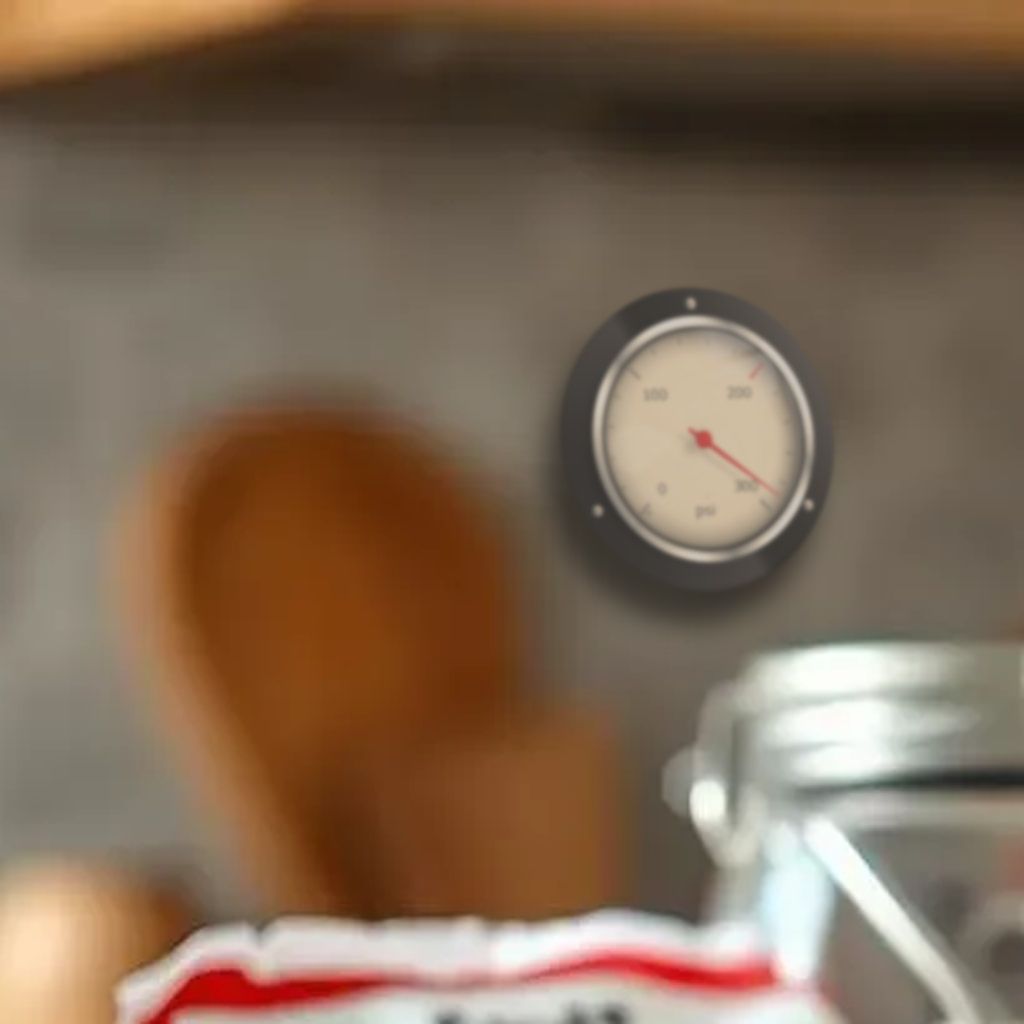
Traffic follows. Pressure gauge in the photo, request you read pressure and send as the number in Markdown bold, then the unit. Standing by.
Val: **290** psi
